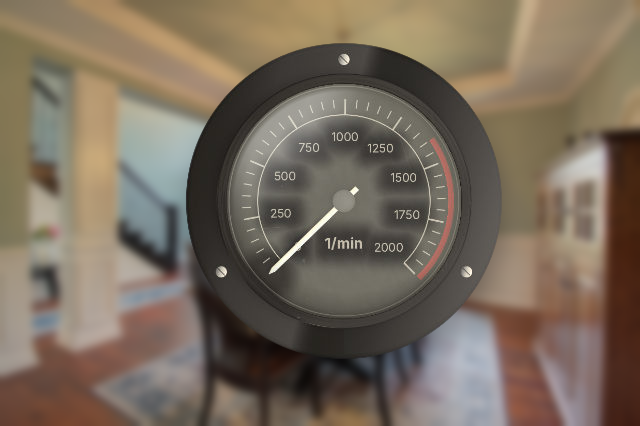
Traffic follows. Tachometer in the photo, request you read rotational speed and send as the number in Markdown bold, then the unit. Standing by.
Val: **0** rpm
